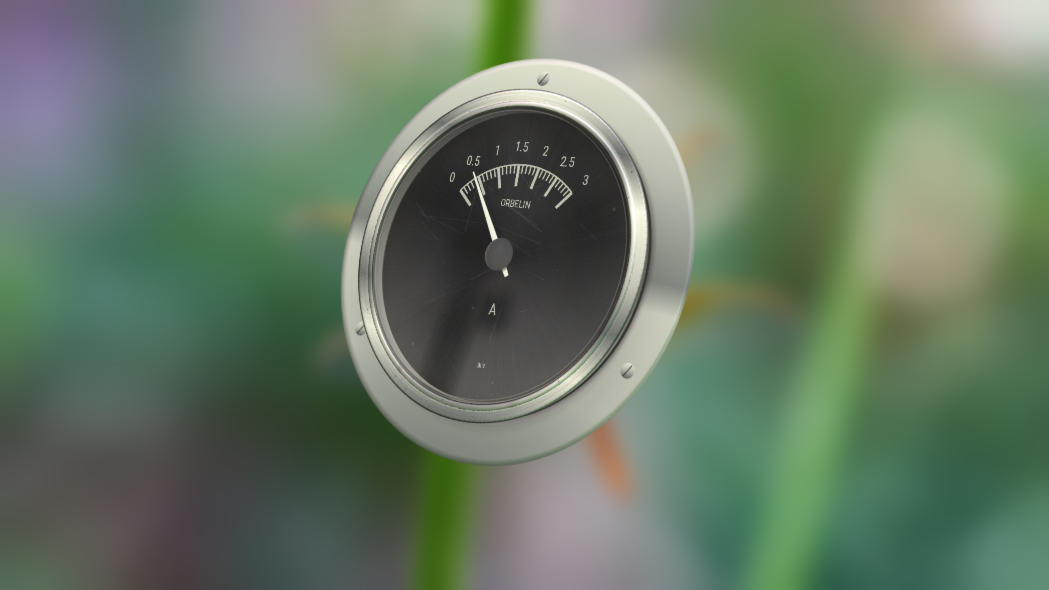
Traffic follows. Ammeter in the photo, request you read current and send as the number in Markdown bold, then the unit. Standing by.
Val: **0.5** A
